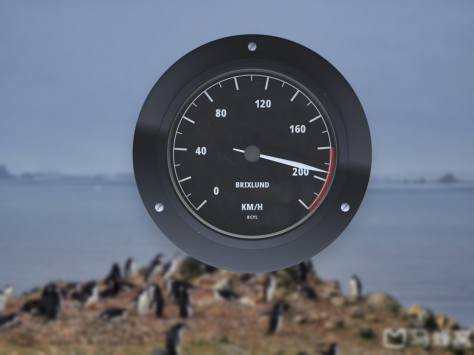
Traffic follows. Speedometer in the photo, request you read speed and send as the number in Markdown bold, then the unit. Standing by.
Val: **195** km/h
